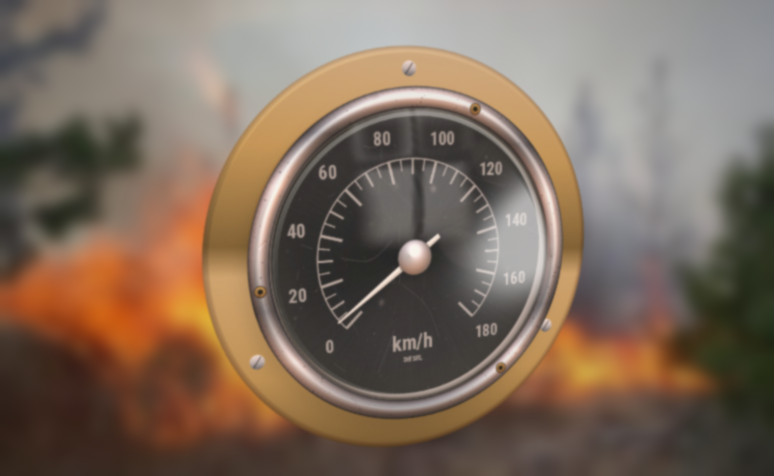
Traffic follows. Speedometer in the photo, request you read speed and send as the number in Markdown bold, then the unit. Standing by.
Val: **5** km/h
